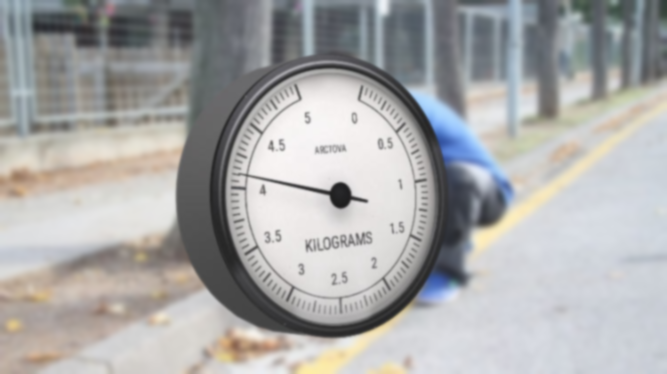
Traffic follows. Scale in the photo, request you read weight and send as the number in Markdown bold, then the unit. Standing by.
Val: **4.1** kg
